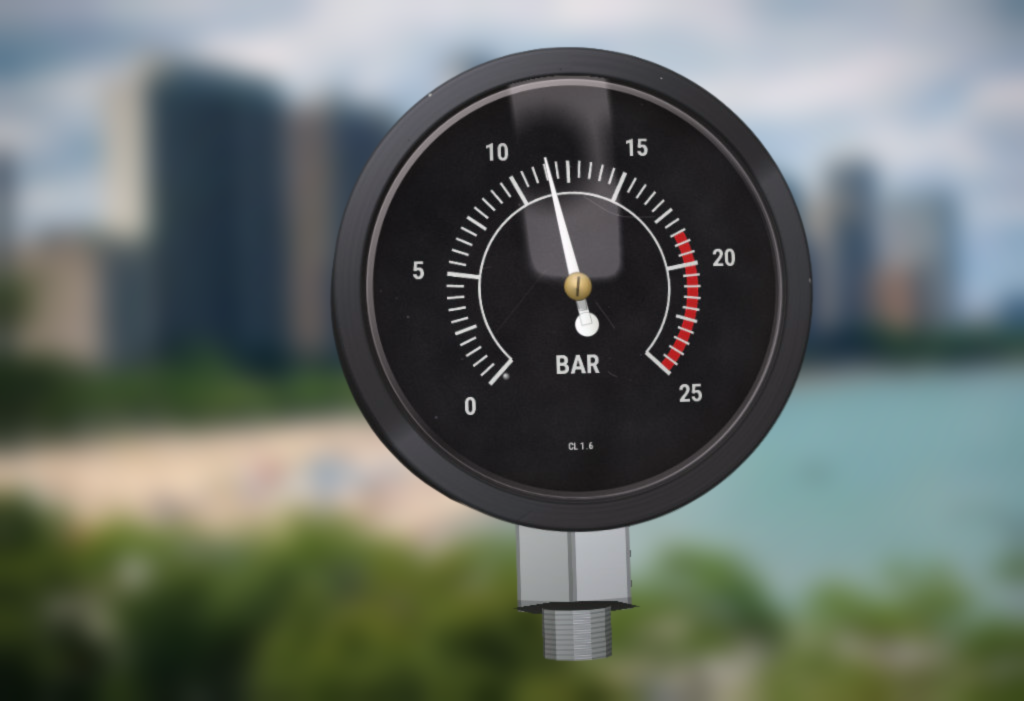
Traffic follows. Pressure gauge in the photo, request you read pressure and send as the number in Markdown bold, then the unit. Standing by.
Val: **11.5** bar
